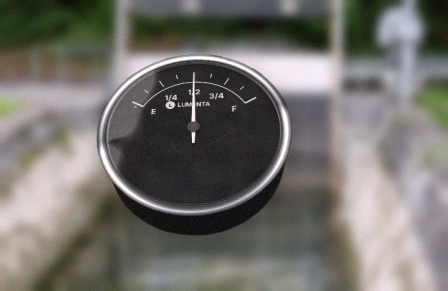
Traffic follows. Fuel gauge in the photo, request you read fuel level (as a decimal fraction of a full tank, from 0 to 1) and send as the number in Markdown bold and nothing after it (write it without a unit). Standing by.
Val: **0.5**
